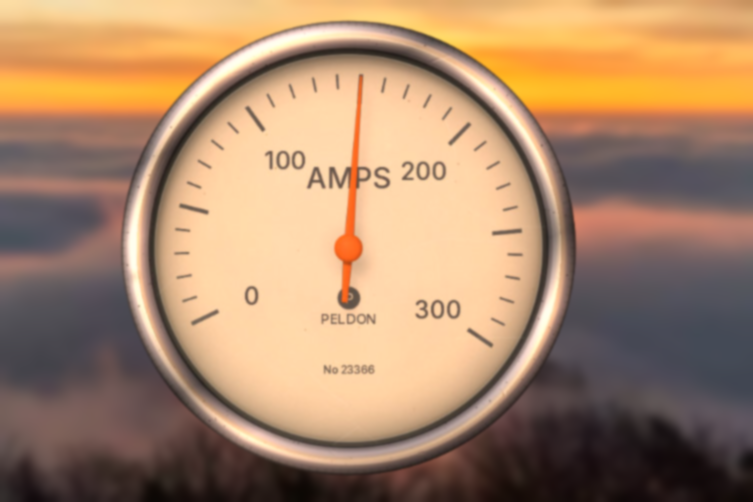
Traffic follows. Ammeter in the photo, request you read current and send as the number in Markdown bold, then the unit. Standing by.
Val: **150** A
